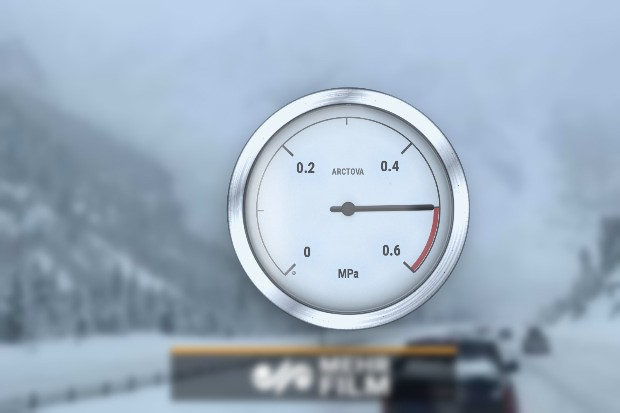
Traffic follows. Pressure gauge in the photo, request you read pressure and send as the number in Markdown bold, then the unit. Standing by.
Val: **0.5** MPa
